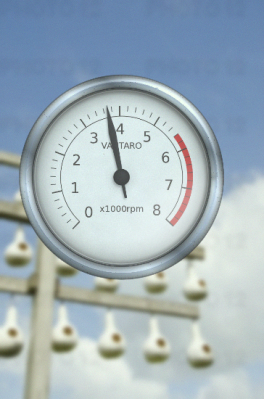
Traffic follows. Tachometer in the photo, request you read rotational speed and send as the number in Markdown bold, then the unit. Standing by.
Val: **3700** rpm
